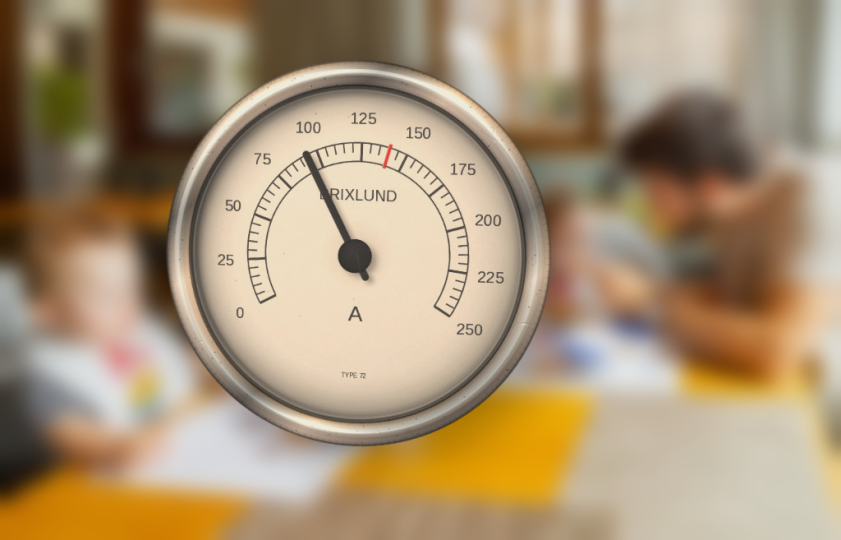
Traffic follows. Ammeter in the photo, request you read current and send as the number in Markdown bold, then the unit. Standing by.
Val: **95** A
